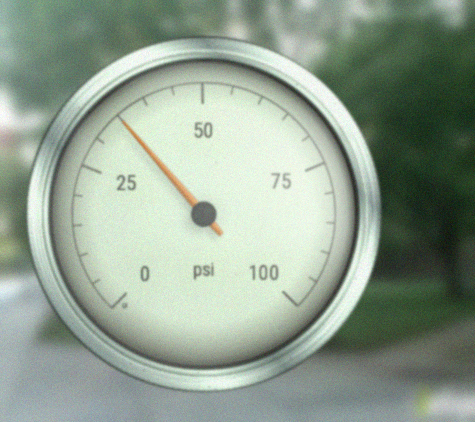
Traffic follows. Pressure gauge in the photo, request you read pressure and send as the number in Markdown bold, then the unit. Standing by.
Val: **35** psi
